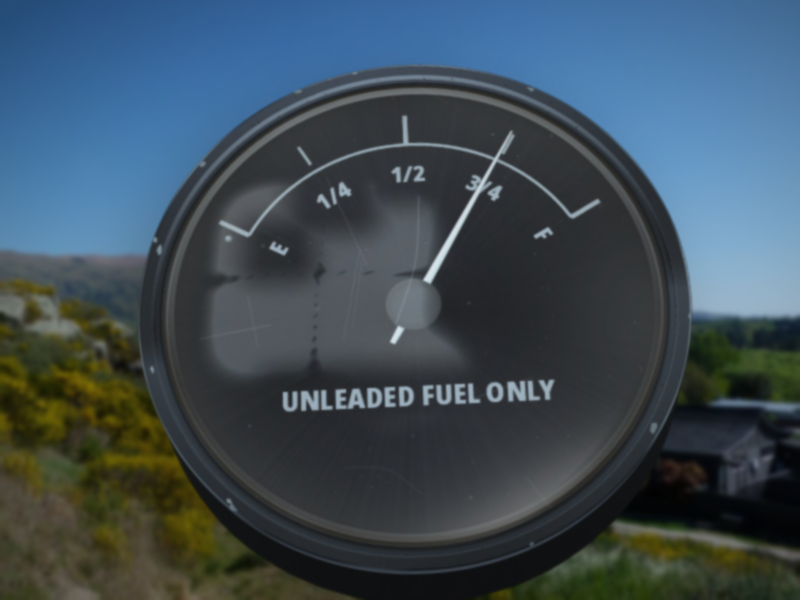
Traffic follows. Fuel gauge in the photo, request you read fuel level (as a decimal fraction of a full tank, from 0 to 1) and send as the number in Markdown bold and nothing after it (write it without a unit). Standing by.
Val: **0.75**
